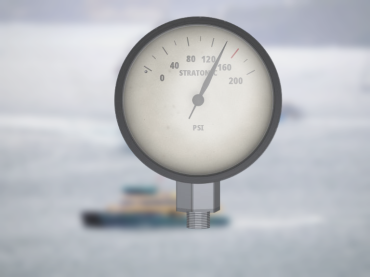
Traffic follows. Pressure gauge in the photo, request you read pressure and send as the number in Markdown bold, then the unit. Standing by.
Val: **140** psi
